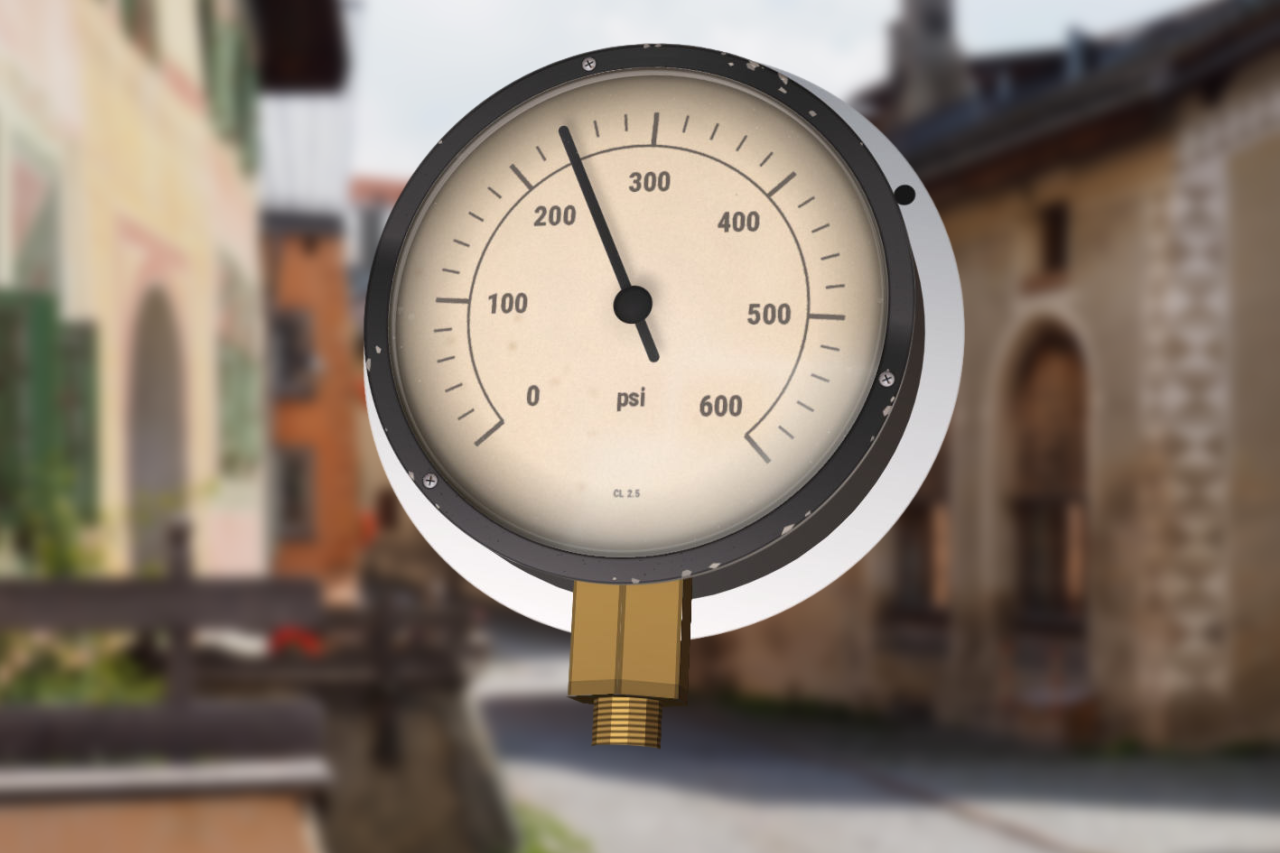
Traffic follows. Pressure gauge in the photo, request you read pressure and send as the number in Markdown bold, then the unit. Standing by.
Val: **240** psi
